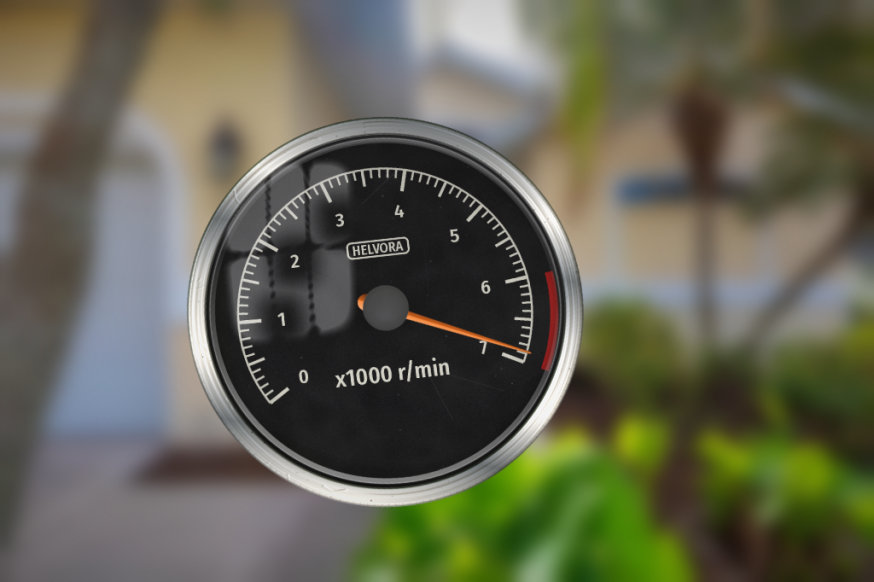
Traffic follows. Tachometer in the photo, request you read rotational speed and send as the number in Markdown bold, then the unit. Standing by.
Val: **6900** rpm
